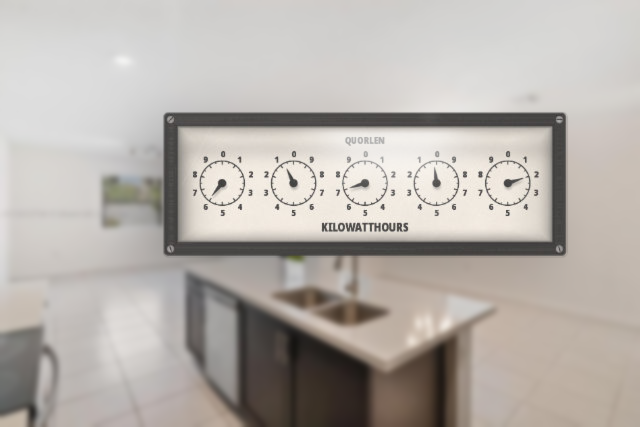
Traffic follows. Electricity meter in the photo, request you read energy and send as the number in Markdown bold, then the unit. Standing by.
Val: **60702** kWh
